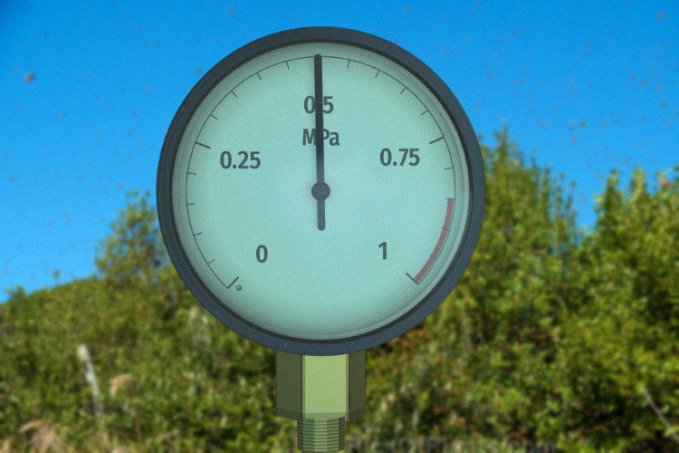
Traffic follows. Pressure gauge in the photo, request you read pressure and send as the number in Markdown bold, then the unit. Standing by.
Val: **0.5** MPa
